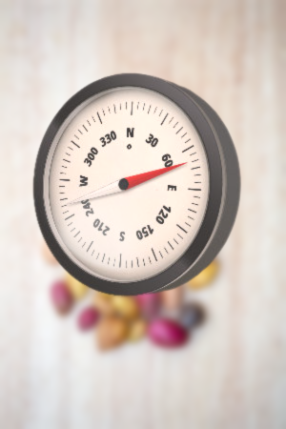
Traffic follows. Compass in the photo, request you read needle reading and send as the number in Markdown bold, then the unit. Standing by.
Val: **70** °
